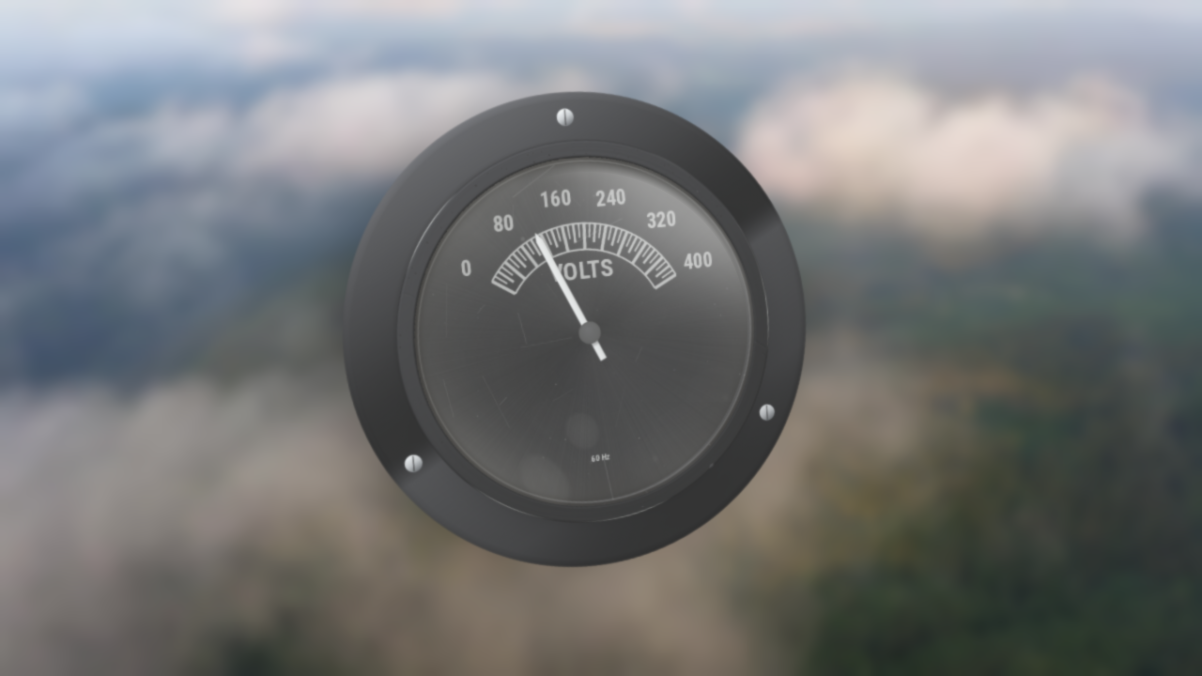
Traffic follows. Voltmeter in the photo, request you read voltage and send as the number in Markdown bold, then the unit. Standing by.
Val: **110** V
